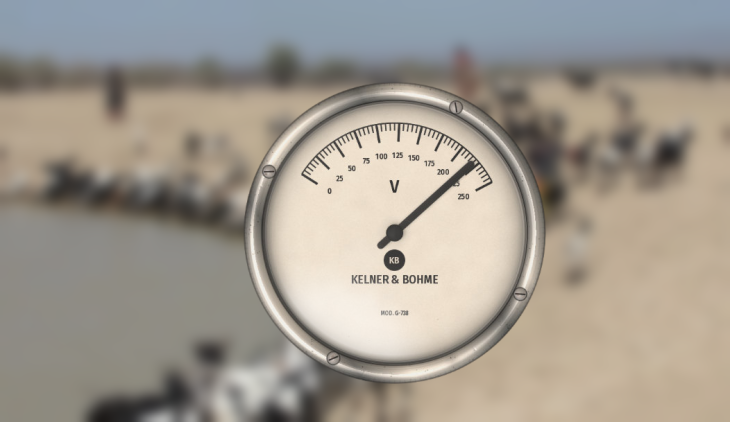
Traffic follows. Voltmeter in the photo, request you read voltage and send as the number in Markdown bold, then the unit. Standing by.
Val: **220** V
